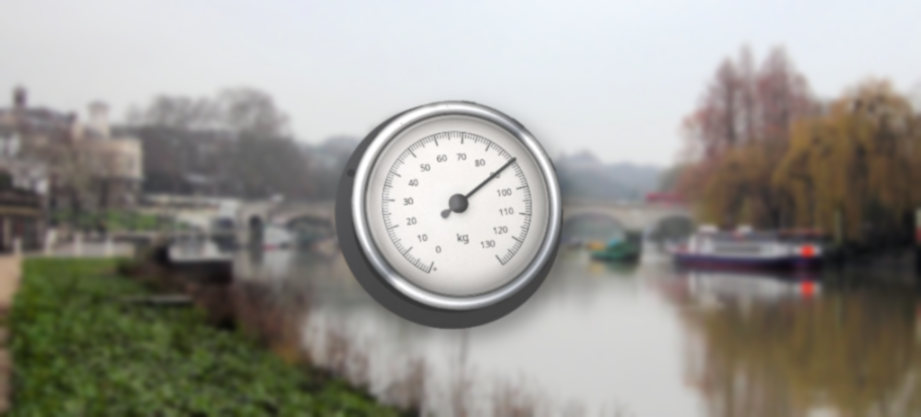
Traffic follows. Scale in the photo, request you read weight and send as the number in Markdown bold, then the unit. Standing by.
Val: **90** kg
